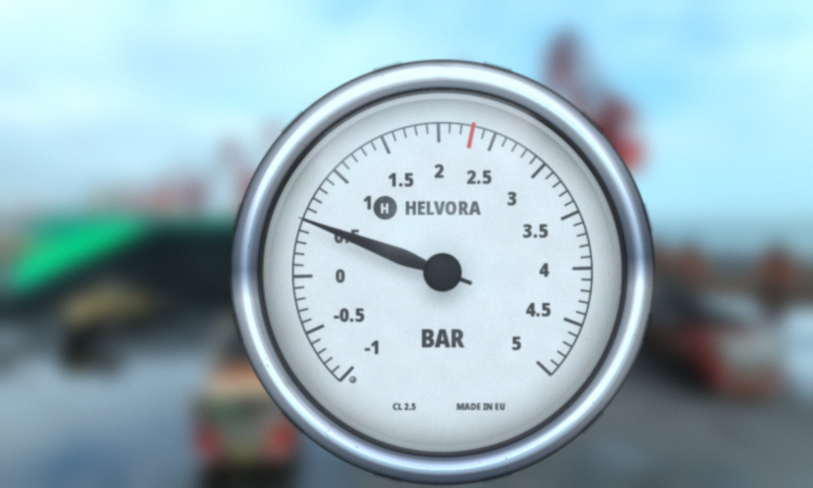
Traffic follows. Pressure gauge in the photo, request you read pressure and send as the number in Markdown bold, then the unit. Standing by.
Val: **0.5** bar
